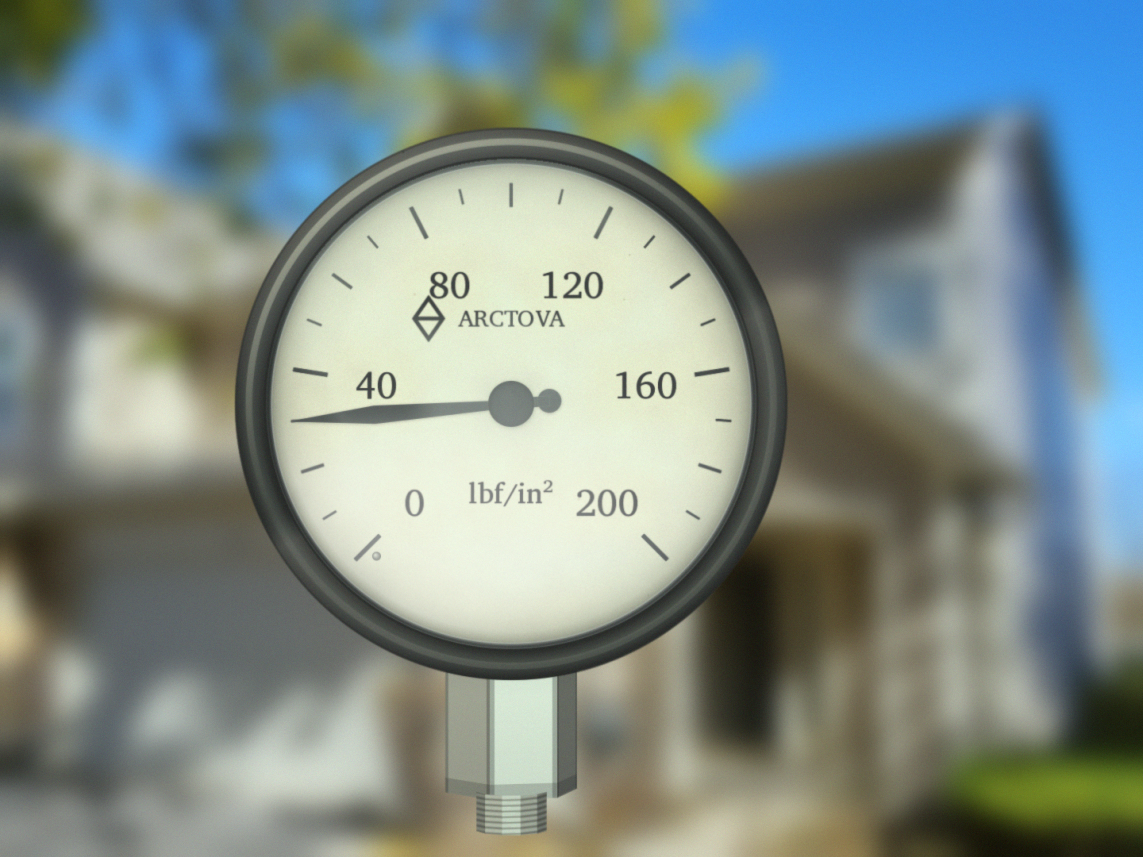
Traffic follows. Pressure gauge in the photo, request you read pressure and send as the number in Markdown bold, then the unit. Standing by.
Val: **30** psi
